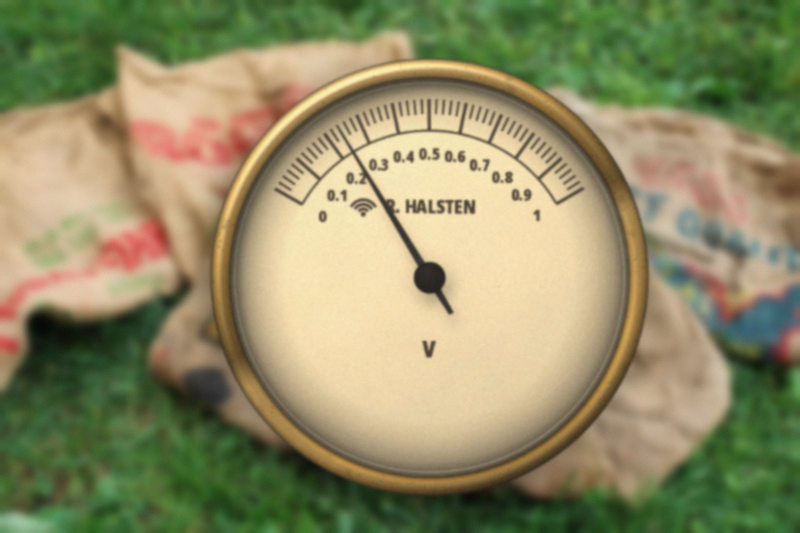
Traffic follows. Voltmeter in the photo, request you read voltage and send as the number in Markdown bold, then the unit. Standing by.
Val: **0.24** V
